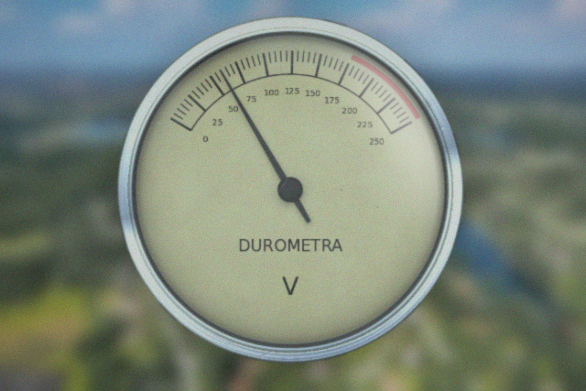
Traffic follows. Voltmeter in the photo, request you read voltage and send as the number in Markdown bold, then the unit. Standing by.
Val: **60** V
